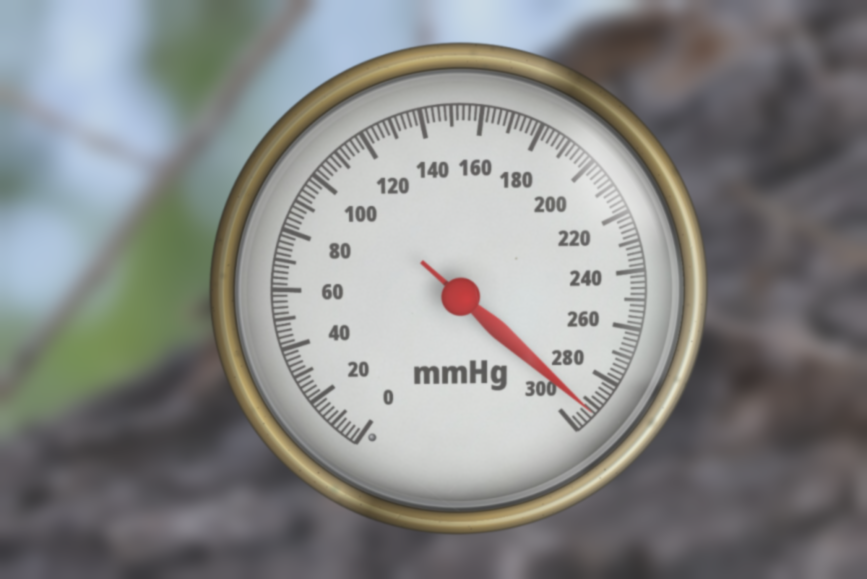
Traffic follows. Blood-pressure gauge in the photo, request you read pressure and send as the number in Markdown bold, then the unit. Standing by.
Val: **292** mmHg
